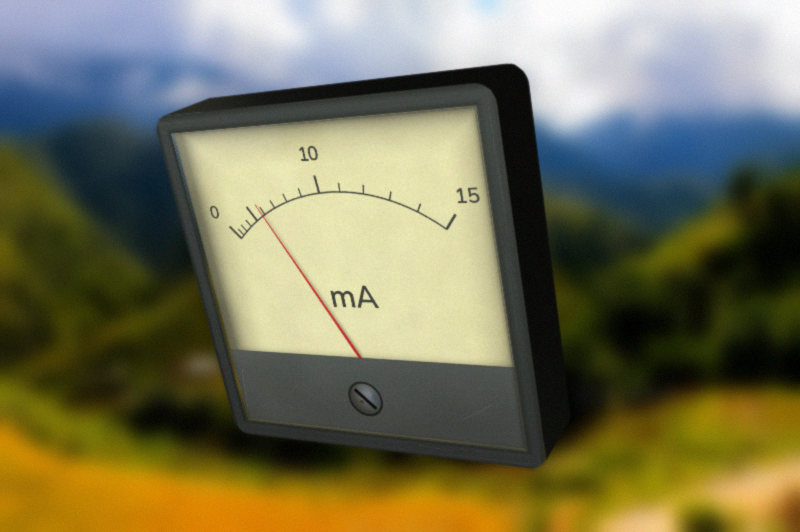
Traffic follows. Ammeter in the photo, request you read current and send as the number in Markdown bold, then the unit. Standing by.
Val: **6** mA
